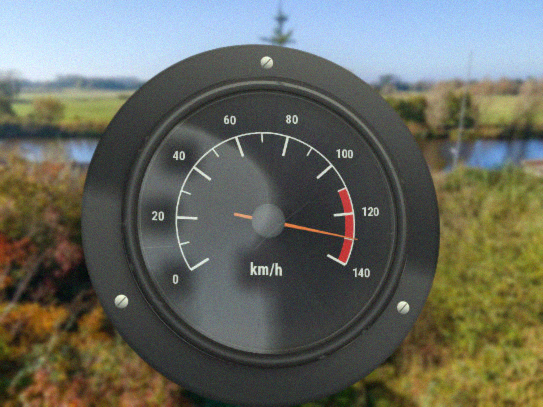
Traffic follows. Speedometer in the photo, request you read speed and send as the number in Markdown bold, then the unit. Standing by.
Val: **130** km/h
